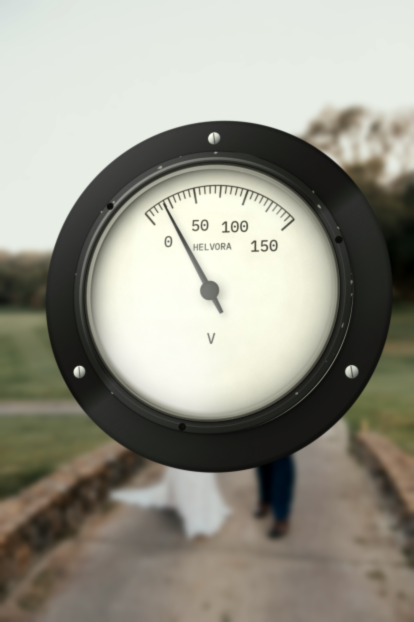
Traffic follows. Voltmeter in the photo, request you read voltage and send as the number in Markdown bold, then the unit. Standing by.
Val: **20** V
